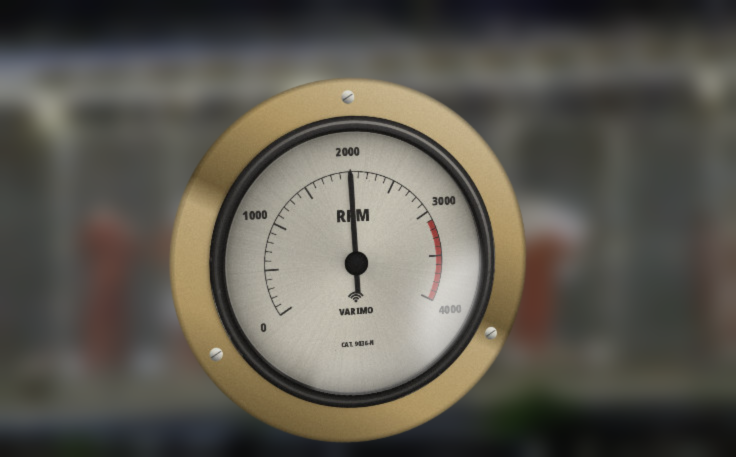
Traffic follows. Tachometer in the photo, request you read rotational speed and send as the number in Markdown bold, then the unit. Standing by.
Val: **2000** rpm
